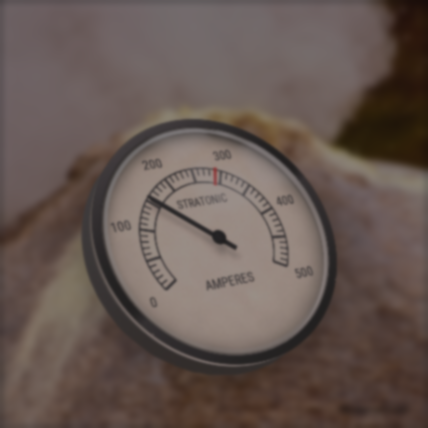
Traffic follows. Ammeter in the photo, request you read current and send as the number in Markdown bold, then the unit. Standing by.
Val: **150** A
